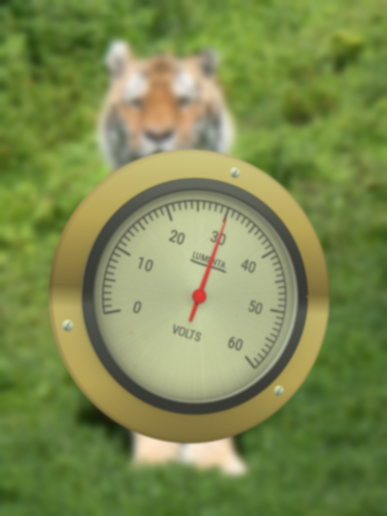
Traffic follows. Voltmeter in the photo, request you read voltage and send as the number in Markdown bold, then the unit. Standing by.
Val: **30** V
